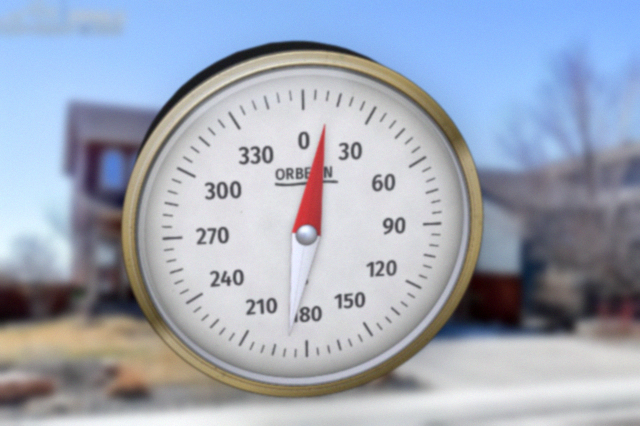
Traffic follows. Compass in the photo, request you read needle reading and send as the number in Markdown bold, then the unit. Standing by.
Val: **10** °
